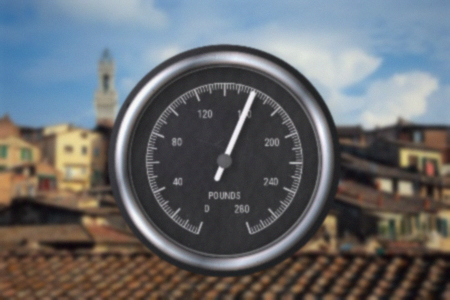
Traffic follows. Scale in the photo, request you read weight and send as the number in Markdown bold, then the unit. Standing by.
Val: **160** lb
